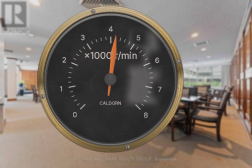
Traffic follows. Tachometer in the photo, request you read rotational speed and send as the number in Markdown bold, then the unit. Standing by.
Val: **4200** rpm
